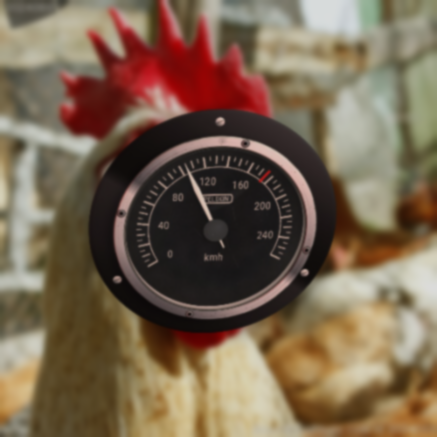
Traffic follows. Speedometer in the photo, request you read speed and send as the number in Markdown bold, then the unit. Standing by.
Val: **105** km/h
